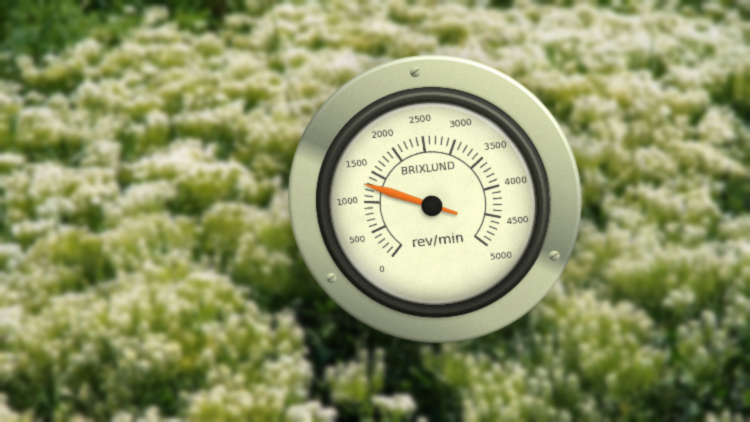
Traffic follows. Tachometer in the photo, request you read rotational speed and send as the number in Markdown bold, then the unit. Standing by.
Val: **1300** rpm
